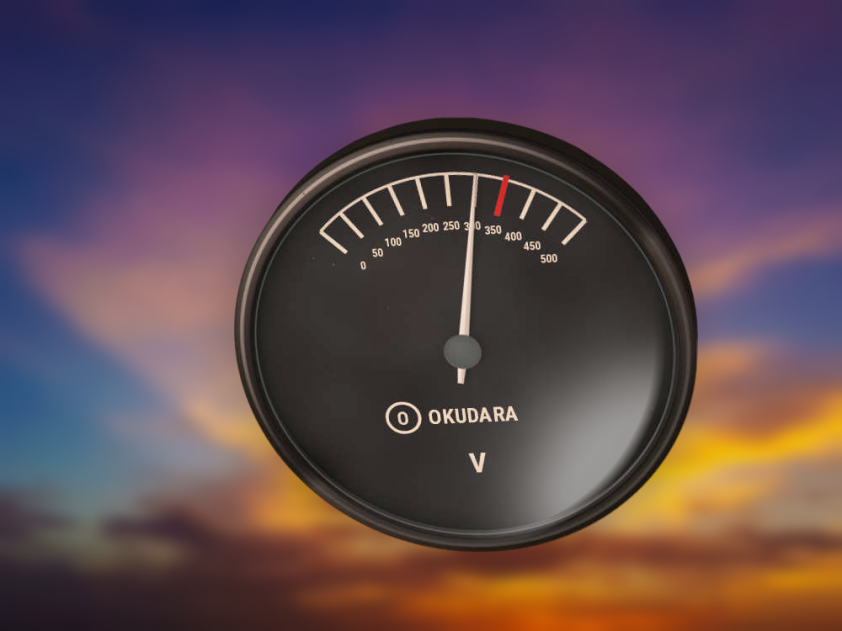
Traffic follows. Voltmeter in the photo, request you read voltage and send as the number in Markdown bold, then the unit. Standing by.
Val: **300** V
